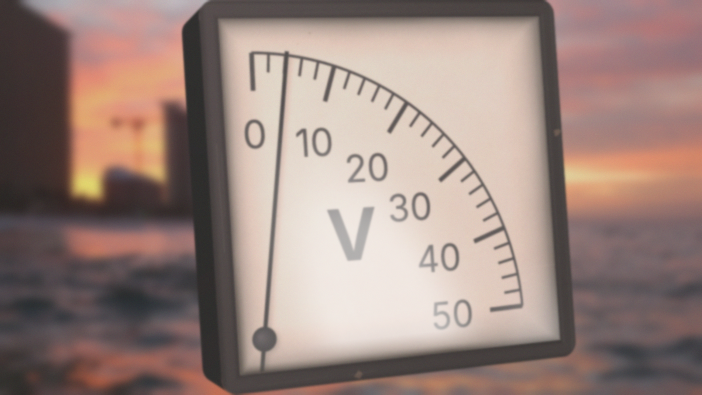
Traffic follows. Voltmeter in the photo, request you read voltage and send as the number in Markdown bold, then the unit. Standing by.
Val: **4** V
